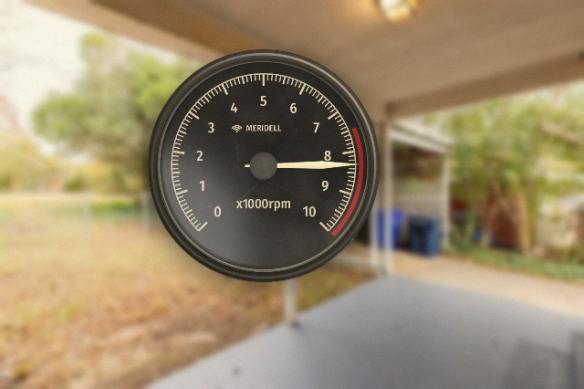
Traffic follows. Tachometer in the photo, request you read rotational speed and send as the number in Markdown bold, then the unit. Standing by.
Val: **8300** rpm
